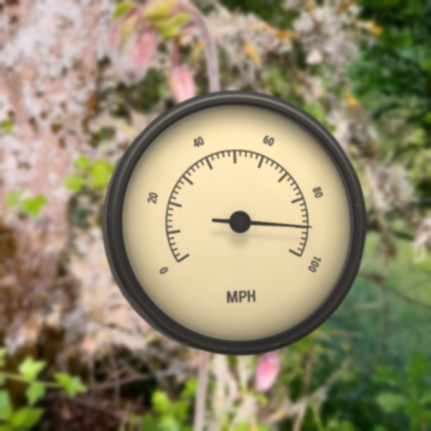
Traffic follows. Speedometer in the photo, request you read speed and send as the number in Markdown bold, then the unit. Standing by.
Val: **90** mph
